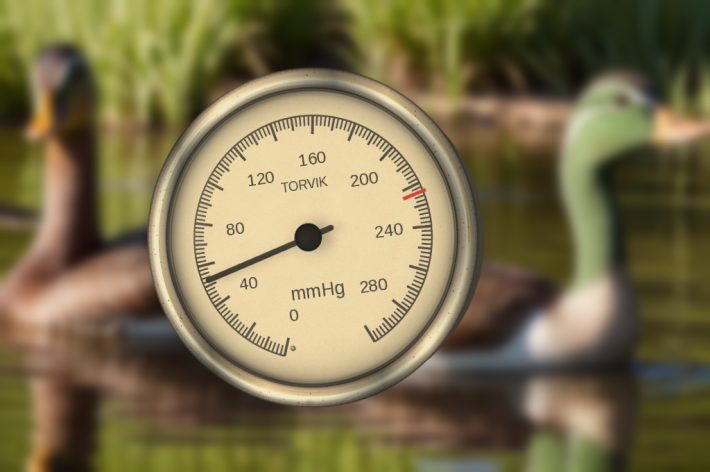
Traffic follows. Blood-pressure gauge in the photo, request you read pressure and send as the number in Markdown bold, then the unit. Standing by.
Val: **52** mmHg
